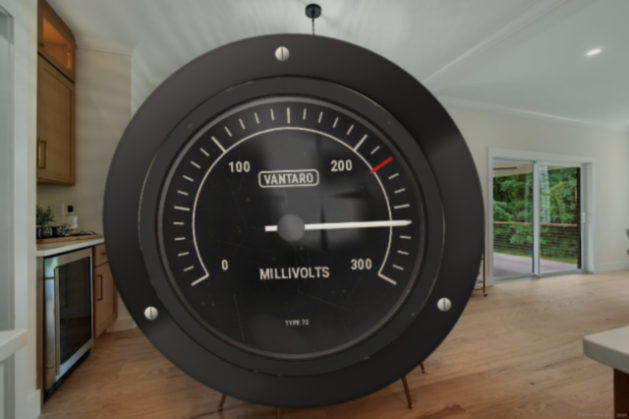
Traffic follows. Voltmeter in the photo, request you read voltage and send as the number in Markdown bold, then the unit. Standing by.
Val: **260** mV
